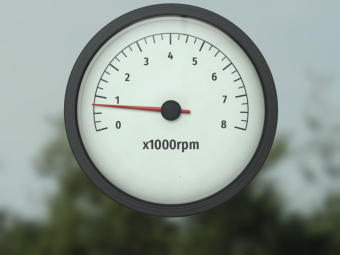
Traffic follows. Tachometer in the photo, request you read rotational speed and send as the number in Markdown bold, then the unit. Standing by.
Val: **750** rpm
